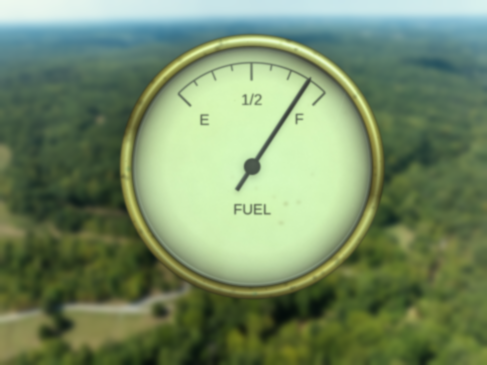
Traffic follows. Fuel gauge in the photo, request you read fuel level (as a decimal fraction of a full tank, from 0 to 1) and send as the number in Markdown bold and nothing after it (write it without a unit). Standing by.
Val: **0.875**
